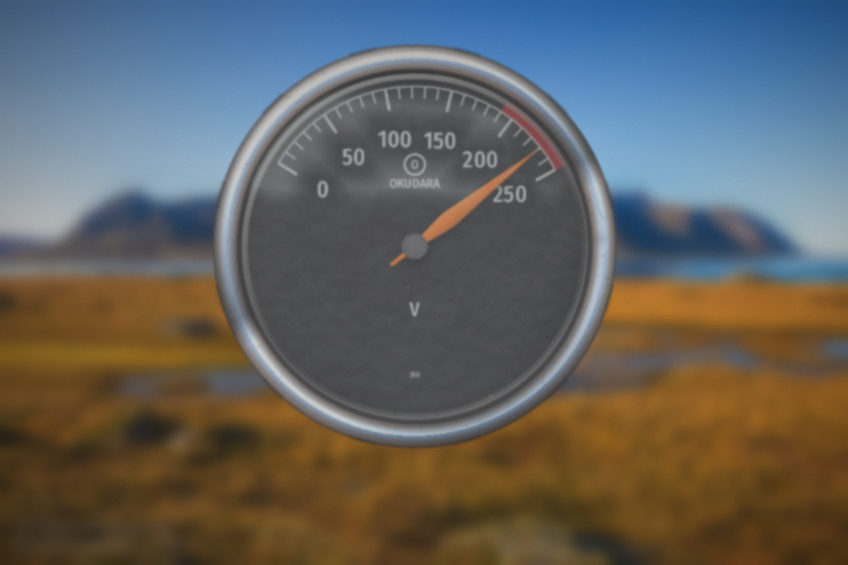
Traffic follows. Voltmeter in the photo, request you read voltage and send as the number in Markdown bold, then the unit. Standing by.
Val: **230** V
